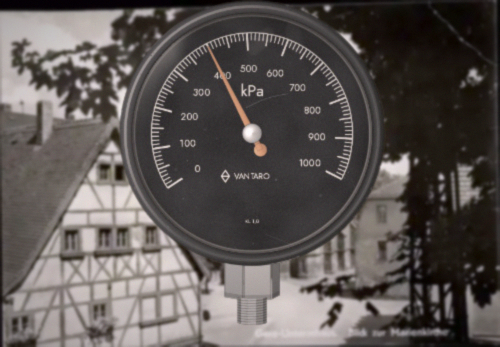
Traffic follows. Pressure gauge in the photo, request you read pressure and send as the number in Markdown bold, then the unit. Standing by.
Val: **400** kPa
